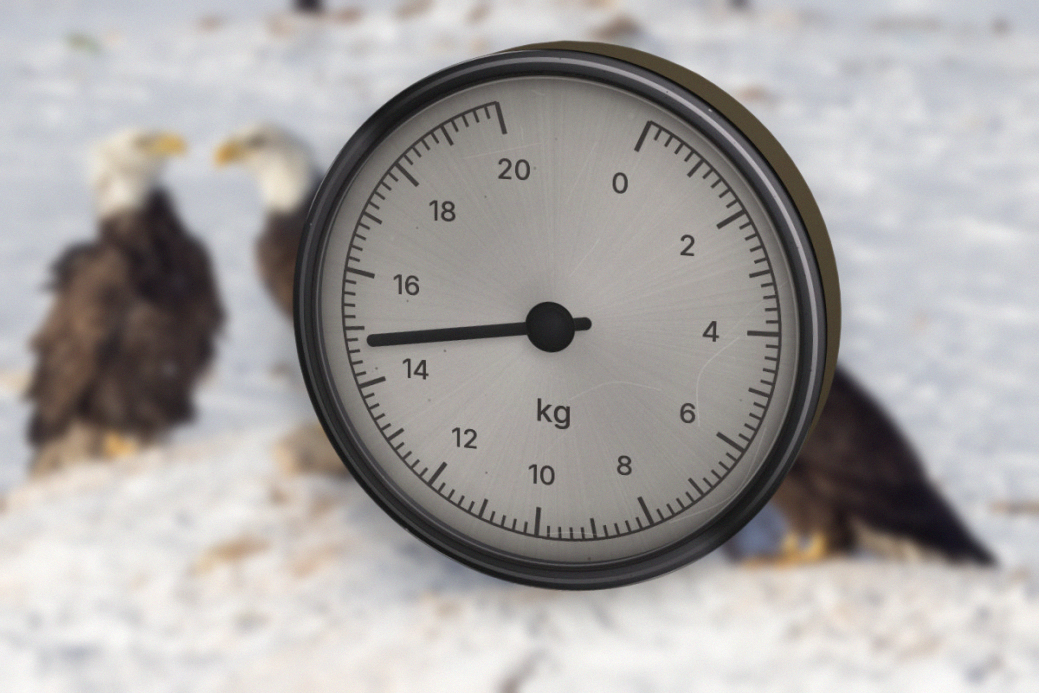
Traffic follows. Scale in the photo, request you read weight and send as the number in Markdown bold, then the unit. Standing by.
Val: **14.8** kg
